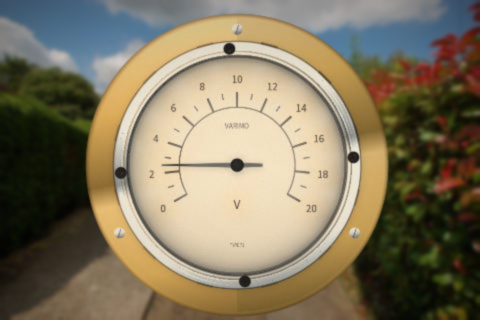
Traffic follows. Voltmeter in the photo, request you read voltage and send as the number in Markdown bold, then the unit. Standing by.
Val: **2.5** V
